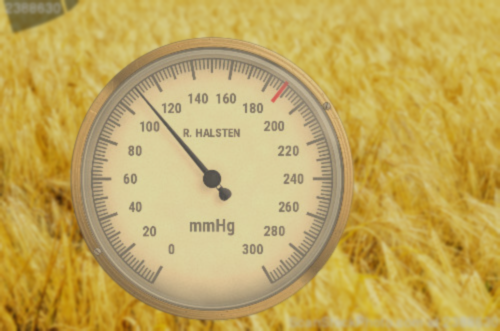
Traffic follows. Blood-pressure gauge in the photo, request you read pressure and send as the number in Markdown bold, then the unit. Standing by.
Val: **110** mmHg
